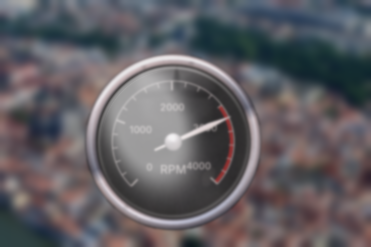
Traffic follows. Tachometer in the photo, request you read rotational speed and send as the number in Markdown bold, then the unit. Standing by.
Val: **3000** rpm
